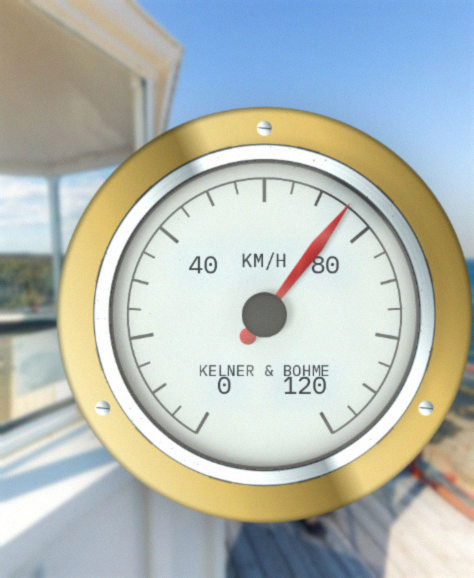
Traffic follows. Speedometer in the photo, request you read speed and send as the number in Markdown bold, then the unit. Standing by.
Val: **75** km/h
